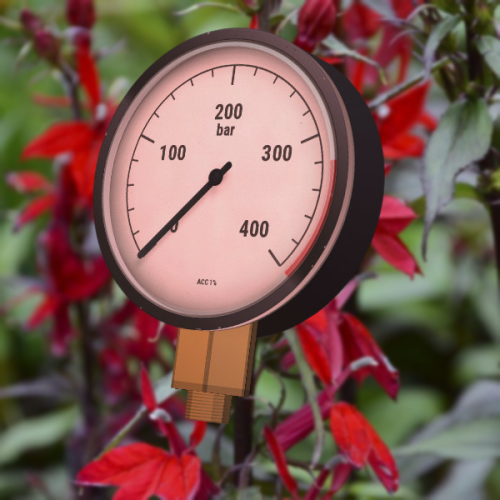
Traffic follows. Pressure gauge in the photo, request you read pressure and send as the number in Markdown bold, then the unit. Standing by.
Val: **0** bar
